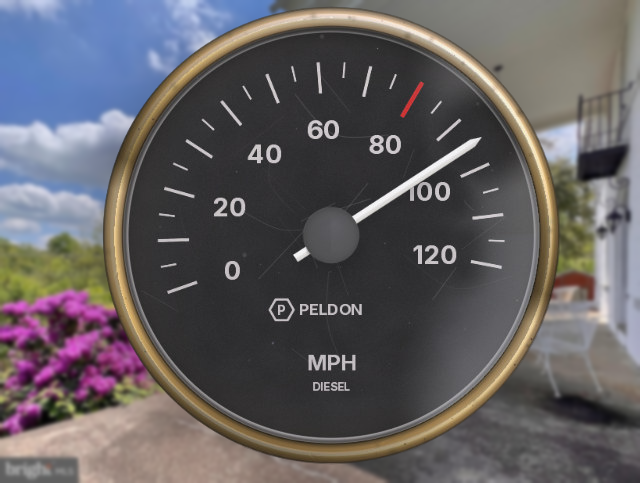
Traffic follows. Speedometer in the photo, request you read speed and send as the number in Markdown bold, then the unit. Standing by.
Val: **95** mph
